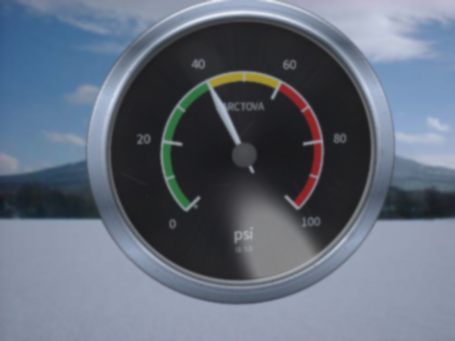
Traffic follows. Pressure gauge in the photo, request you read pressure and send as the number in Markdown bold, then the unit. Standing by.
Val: **40** psi
